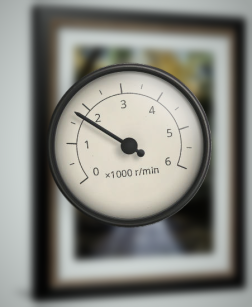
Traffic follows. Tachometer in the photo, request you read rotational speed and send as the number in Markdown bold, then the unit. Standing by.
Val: **1750** rpm
